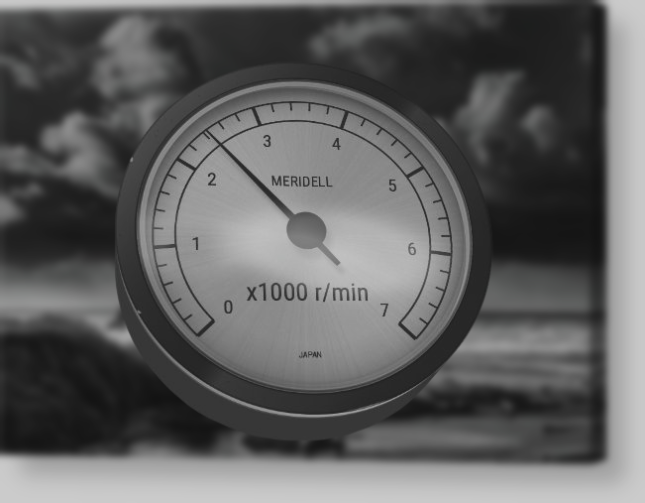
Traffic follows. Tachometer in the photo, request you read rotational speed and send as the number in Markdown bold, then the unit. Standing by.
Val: **2400** rpm
